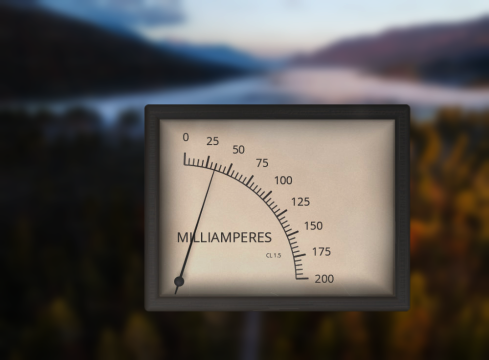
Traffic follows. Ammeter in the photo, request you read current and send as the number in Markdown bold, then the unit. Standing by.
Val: **35** mA
